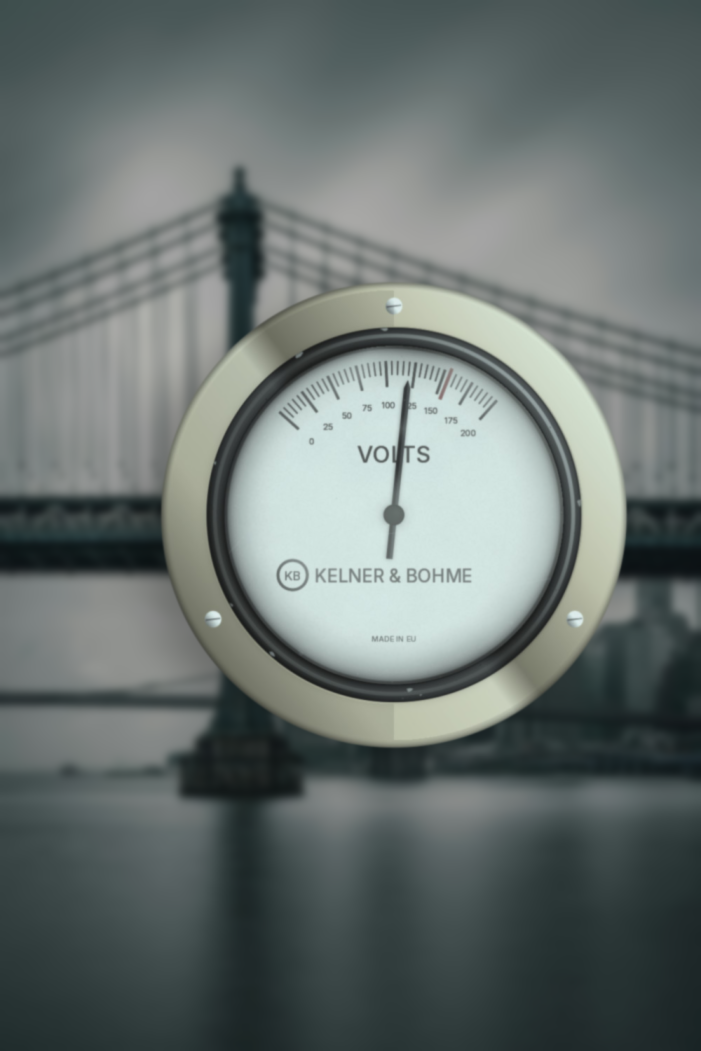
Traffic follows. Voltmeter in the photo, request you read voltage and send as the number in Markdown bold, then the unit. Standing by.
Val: **120** V
